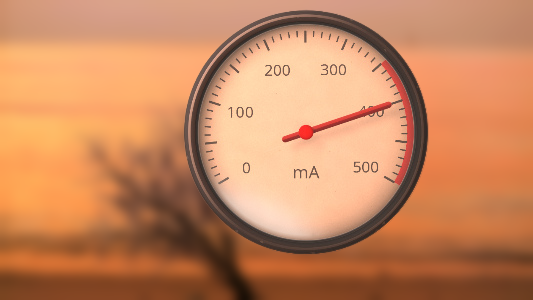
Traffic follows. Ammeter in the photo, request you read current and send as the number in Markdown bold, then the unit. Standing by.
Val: **400** mA
